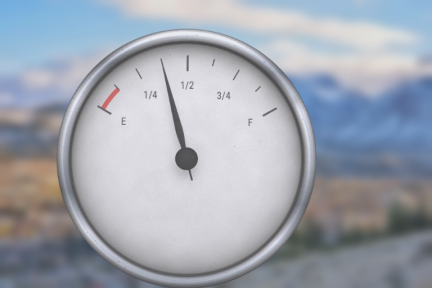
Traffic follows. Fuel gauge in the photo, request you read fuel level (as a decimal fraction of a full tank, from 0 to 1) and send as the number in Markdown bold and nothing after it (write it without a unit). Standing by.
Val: **0.375**
